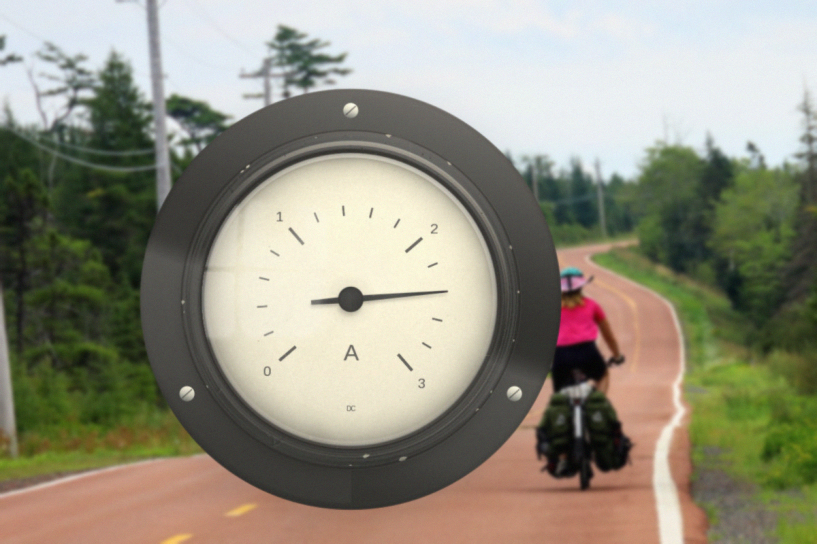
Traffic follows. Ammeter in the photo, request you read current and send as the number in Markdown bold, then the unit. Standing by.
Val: **2.4** A
